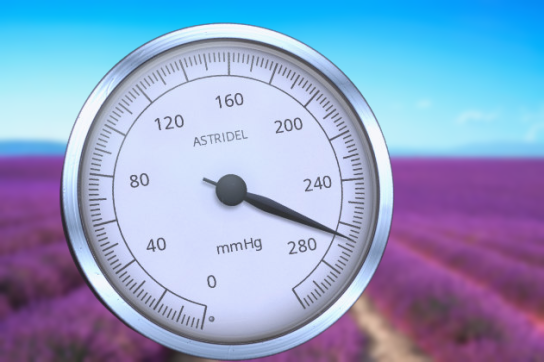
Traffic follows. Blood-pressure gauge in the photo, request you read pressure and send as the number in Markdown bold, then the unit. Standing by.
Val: **266** mmHg
